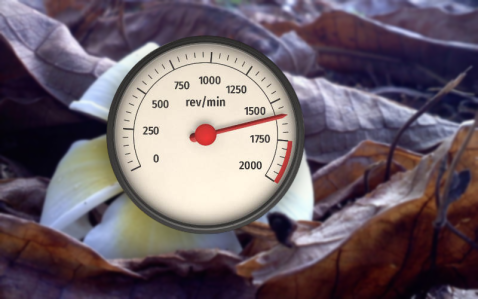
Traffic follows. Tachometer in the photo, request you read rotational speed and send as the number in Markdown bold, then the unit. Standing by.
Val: **1600** rpm
